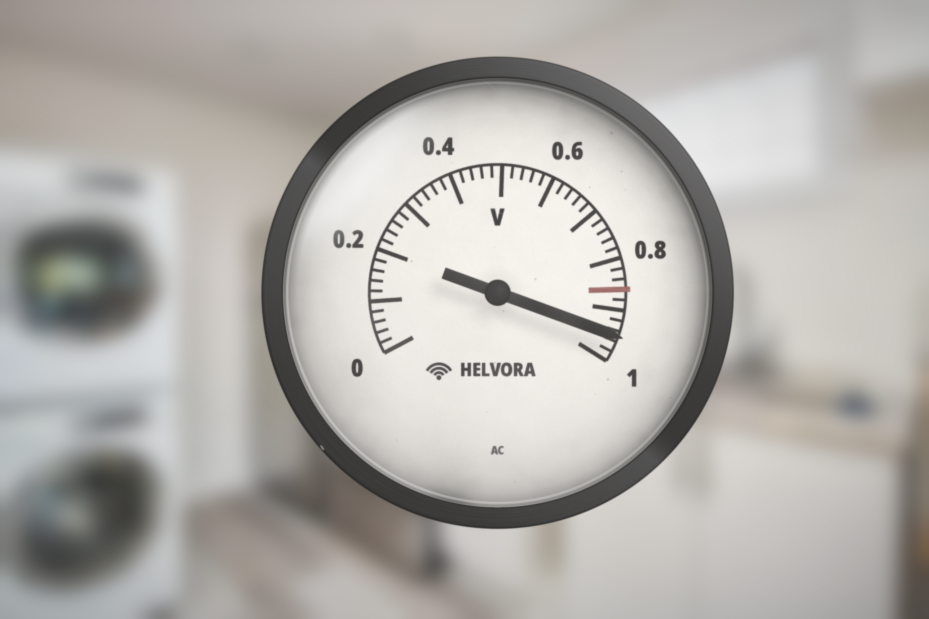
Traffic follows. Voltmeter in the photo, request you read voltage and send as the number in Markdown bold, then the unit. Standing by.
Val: **0.95** V
